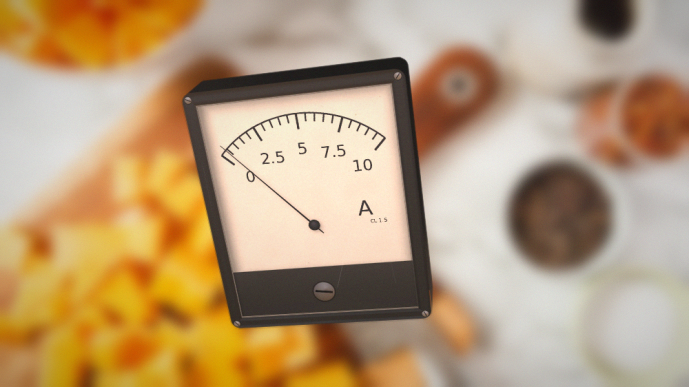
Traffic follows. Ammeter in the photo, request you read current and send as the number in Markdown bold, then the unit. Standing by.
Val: **0.5** A
